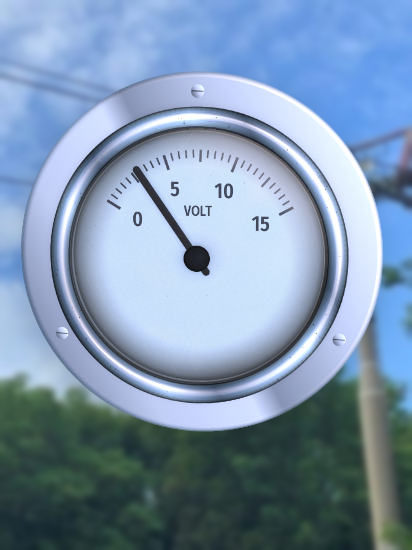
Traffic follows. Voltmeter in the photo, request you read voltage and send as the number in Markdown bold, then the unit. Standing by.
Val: **3** V
